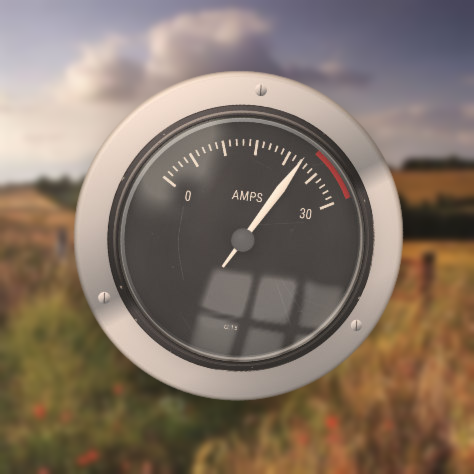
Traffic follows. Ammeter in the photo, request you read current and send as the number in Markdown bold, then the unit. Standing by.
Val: **22** A
